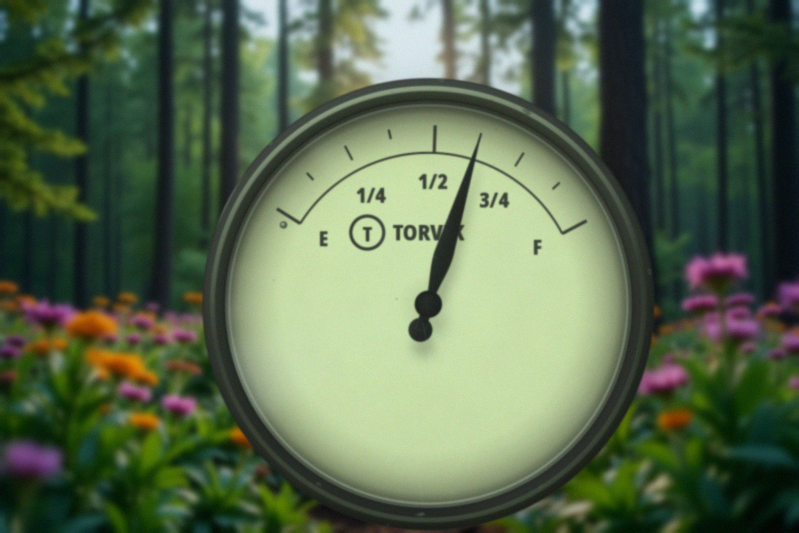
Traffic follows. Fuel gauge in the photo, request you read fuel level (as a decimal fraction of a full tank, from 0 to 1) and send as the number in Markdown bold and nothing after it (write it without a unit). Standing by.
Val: **0.625**
